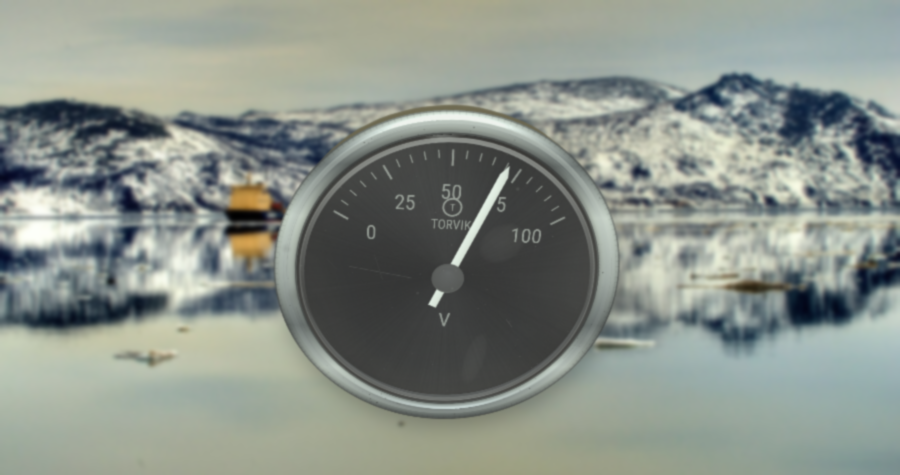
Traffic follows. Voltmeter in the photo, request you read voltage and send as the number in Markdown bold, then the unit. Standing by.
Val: **70** V
